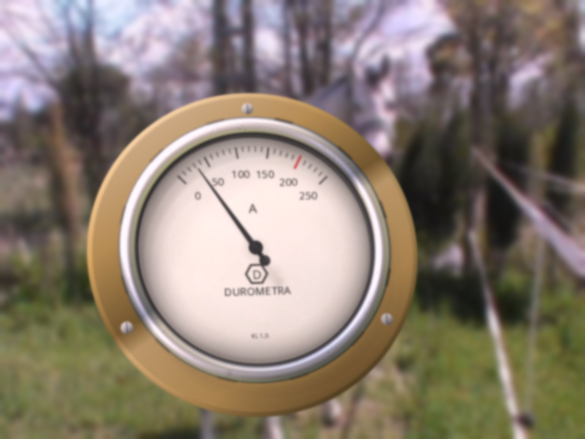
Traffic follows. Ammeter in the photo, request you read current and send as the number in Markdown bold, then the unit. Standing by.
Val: **30** A
